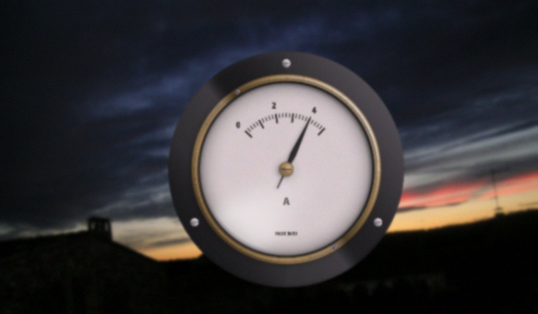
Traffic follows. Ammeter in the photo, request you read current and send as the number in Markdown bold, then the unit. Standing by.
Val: **4** A
